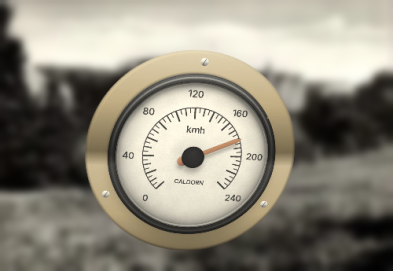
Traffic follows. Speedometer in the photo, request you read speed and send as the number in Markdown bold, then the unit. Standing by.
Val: **180** km/h
